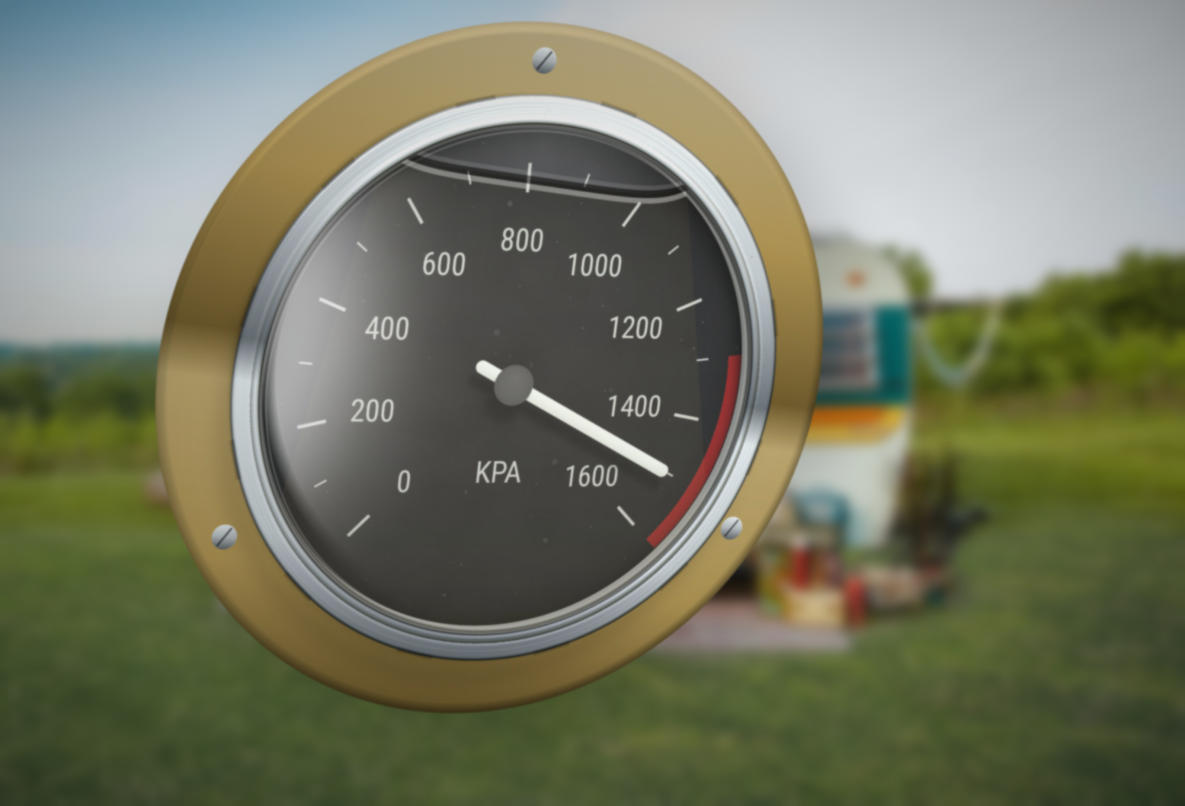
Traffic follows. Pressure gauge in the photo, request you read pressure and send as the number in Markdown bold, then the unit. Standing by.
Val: **1500** kPa
